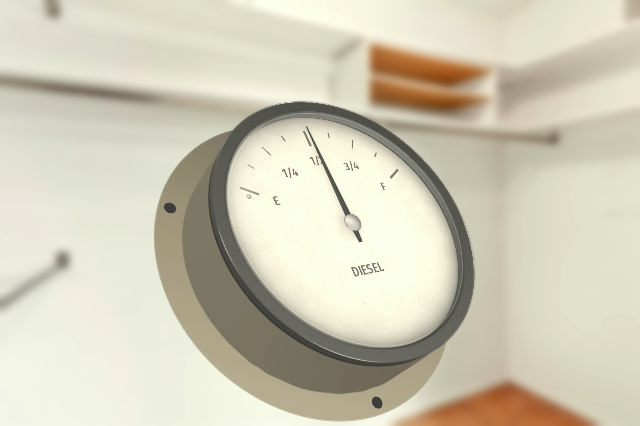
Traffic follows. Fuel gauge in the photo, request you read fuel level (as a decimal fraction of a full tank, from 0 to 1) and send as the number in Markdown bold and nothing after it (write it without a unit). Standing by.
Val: **0.5**
